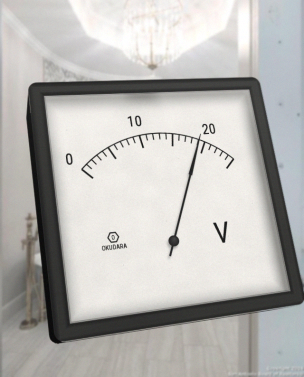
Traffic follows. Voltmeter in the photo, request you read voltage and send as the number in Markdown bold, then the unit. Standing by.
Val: **19** V
